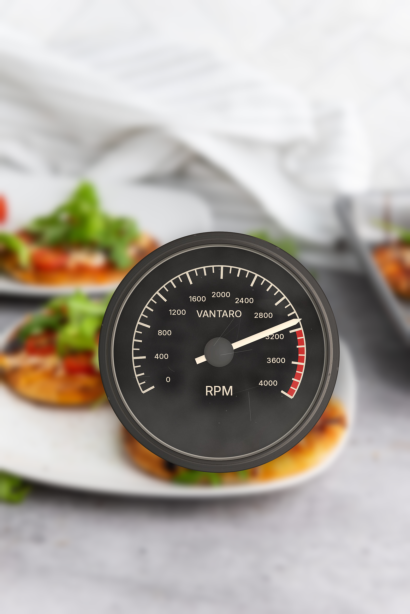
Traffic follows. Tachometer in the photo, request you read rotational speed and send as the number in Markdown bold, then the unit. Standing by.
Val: **3100** rpm
